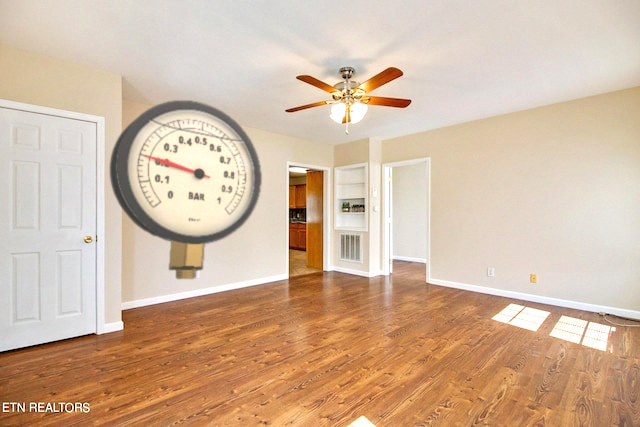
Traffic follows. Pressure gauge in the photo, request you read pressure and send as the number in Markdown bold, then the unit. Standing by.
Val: **0.2** bar
